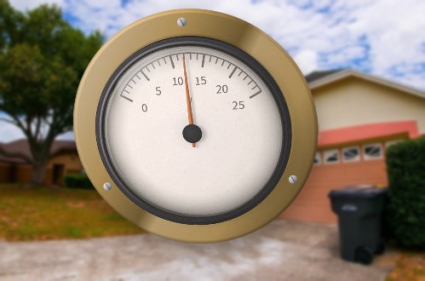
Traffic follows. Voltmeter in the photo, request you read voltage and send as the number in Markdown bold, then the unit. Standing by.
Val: **12** V
